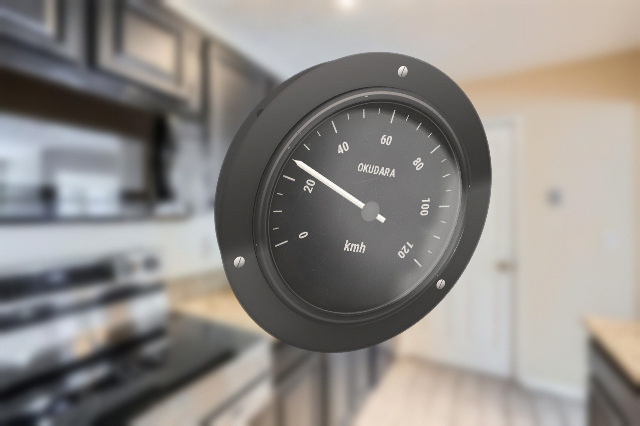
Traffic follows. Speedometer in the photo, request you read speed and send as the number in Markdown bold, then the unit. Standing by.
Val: **25** km/h
